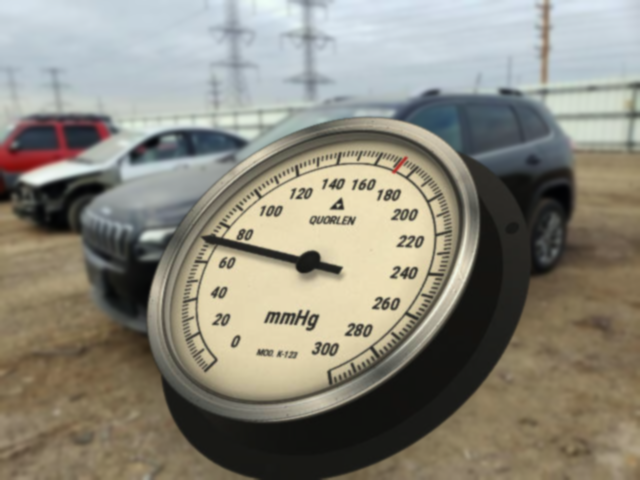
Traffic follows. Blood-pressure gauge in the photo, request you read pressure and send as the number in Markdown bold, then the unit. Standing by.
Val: **70** mmHg
